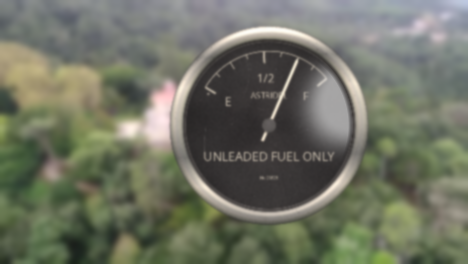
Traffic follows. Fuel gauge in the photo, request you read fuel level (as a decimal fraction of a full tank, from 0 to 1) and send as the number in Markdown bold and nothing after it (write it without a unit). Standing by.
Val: **0.75**
